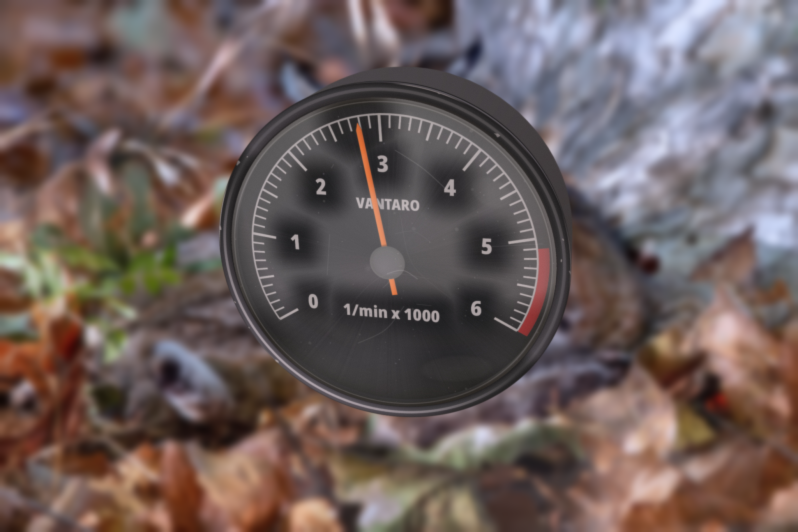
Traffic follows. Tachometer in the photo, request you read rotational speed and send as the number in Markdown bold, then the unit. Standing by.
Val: **2800** rpm
